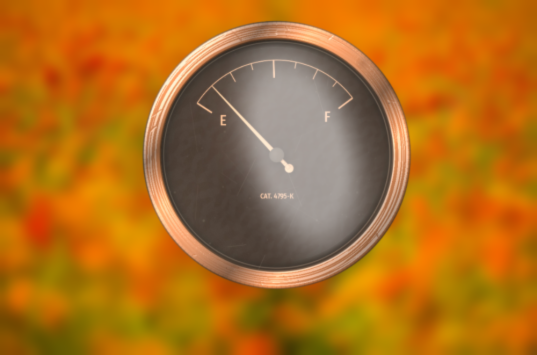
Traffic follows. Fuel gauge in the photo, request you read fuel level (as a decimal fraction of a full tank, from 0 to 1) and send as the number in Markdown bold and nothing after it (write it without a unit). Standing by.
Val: **0.125**
